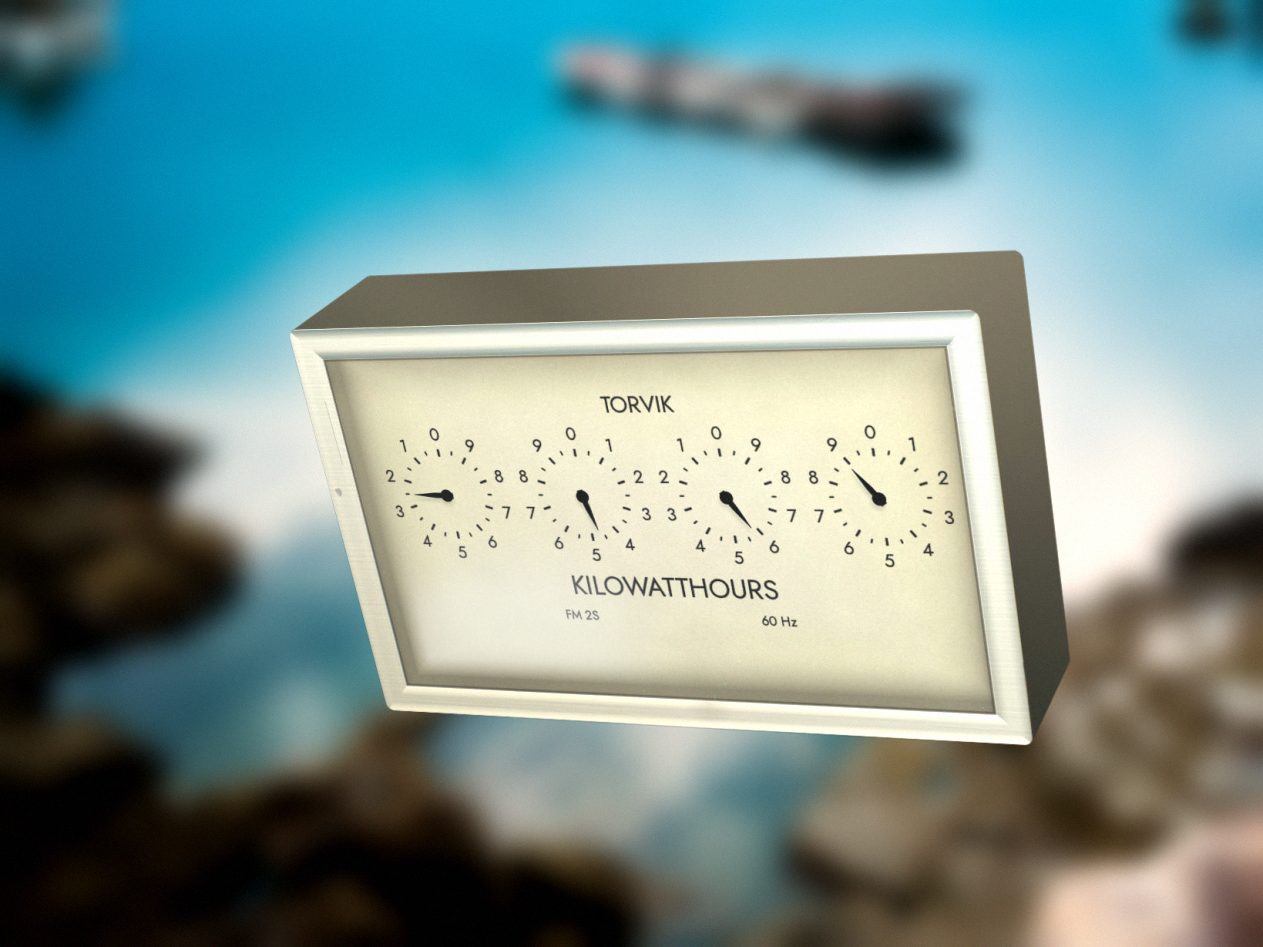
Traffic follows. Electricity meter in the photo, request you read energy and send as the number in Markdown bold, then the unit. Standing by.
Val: **2459** kWh
